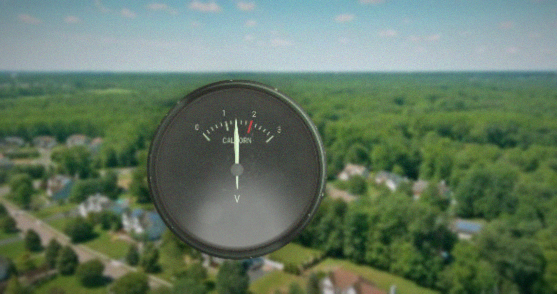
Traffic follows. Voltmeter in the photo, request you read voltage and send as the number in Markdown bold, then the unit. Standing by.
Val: **1.4** V
